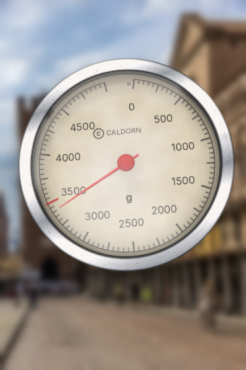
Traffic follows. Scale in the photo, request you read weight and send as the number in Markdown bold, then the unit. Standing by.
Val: **3400** g
